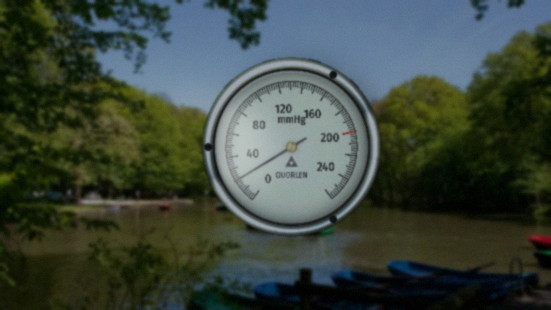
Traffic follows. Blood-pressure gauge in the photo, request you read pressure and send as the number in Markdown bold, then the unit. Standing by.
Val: **20** mmHg
